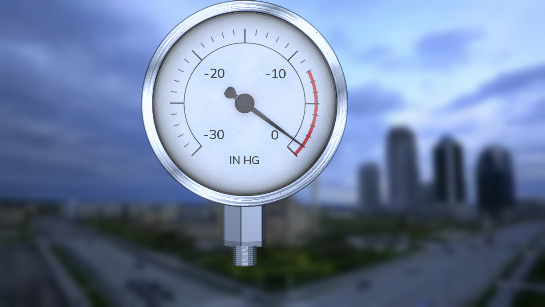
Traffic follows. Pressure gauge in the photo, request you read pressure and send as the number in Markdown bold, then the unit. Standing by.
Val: **-1** inHg
